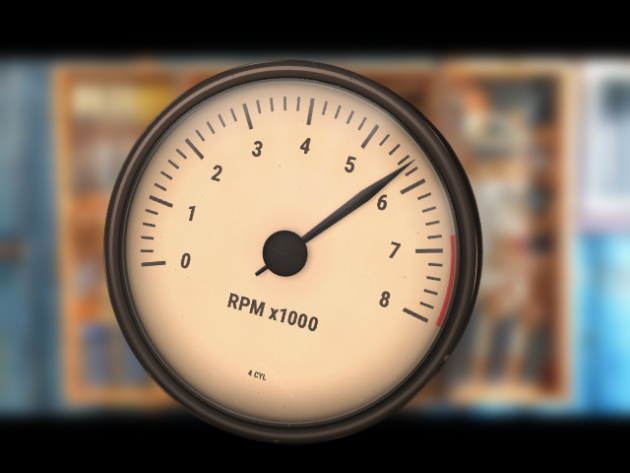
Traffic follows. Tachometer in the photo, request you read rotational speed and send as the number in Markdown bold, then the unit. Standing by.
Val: **5700** rpm
